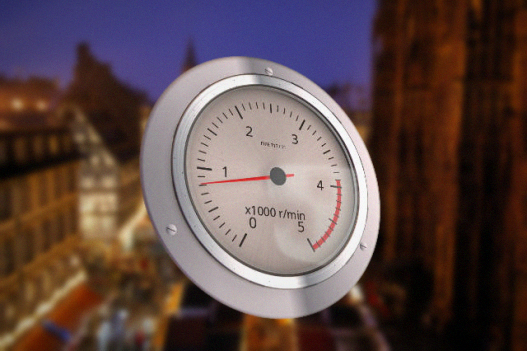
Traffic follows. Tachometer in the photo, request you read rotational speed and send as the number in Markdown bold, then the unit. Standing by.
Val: **800** rpm
